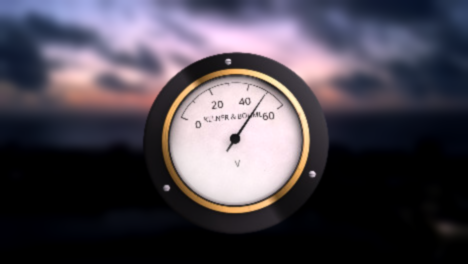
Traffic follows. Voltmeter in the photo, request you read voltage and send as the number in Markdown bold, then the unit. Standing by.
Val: **50** V
